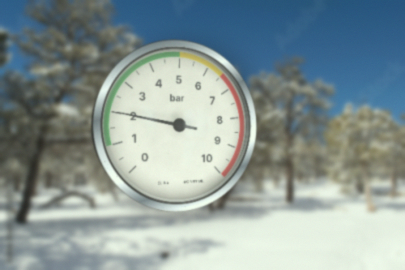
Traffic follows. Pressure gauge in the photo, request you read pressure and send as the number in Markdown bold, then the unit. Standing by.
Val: **2** bar
